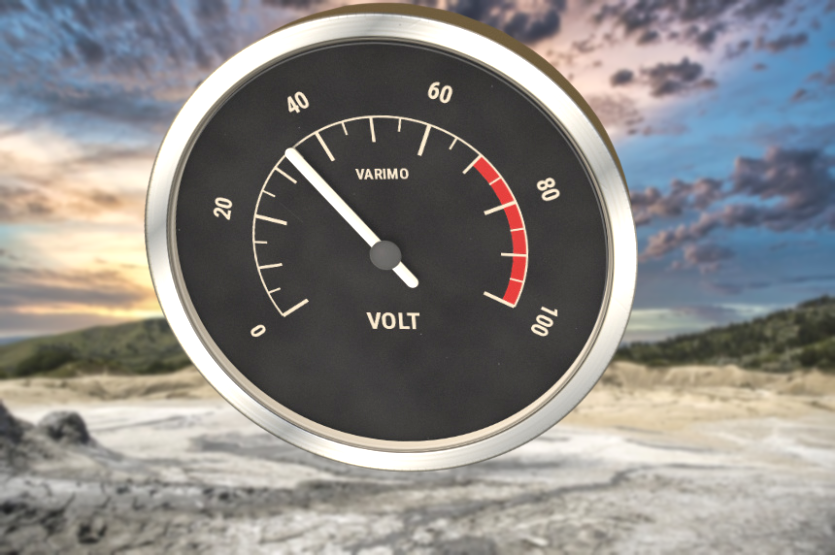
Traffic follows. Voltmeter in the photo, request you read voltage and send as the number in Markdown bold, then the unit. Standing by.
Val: **35** V
